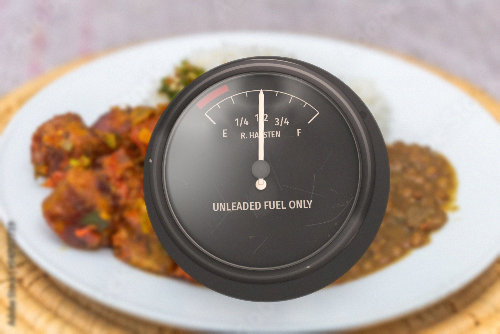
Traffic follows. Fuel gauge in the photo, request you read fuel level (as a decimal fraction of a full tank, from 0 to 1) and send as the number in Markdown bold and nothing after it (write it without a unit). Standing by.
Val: **0.5**
